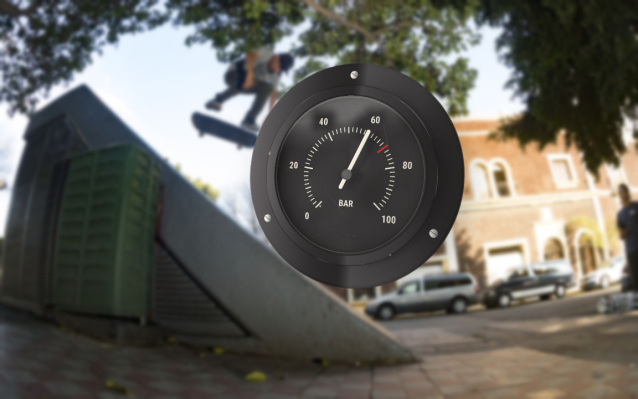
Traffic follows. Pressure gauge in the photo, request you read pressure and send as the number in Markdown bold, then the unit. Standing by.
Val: **60** bar
